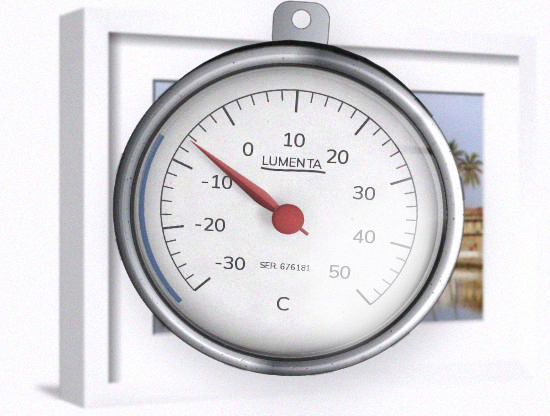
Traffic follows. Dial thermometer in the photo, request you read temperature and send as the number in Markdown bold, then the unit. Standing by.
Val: **-6** °C
